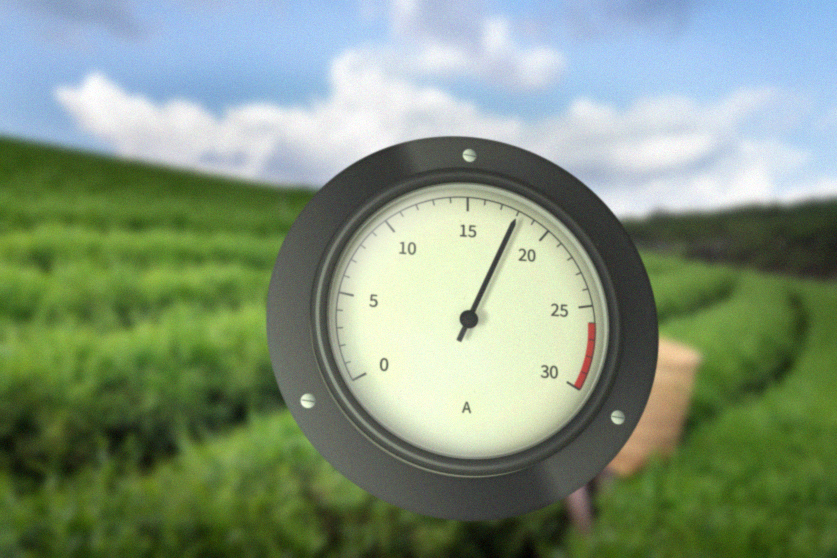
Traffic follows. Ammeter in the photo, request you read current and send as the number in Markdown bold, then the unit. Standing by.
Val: **18** A
